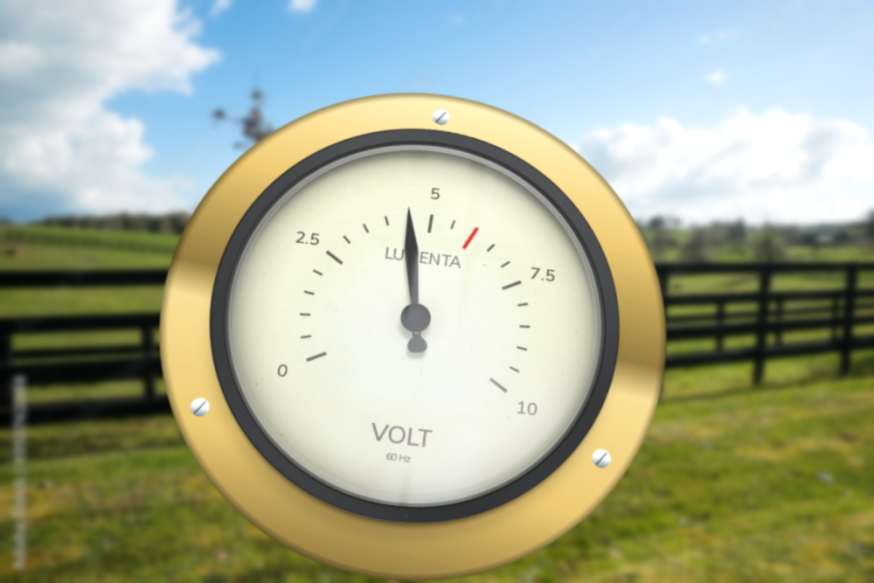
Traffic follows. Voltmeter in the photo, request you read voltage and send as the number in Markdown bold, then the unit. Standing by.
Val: **4.5** V
